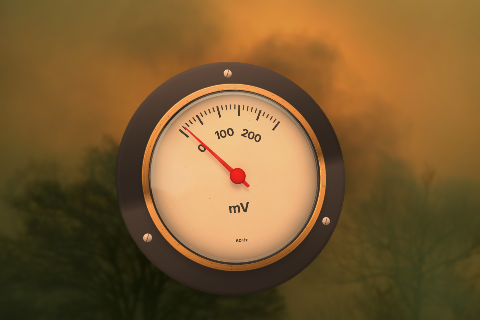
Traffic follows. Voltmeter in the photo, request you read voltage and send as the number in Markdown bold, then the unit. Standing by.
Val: **10** mV
